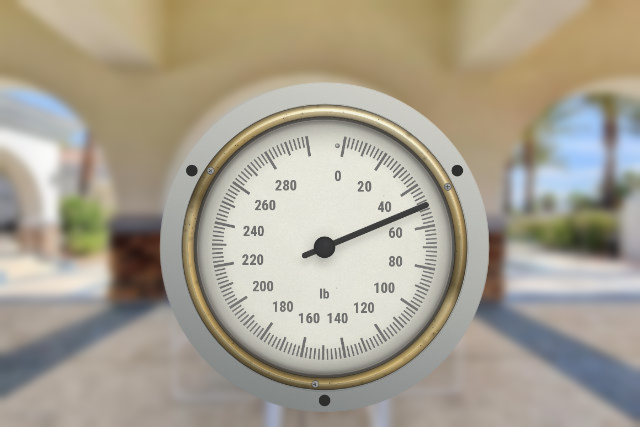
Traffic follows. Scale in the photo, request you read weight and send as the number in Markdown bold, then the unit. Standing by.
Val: **50** lb
